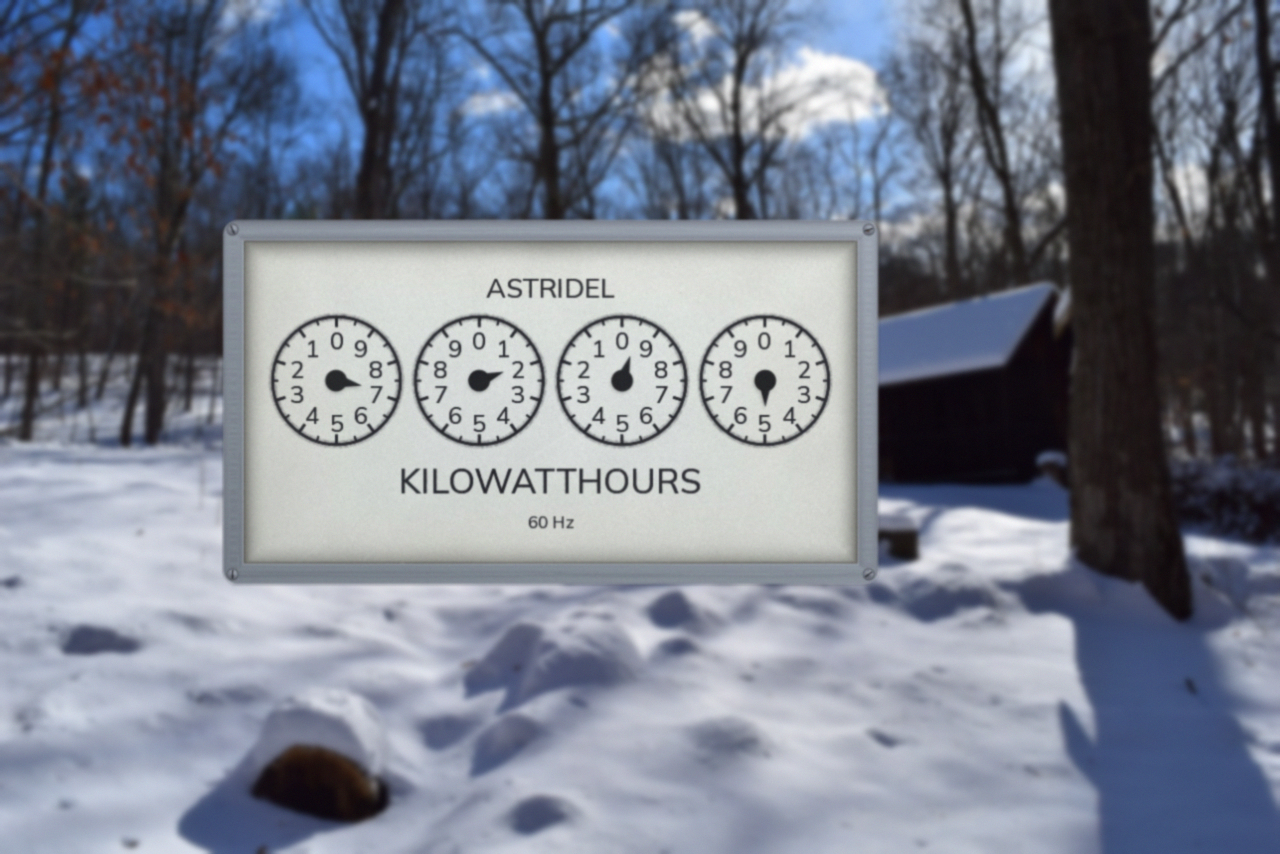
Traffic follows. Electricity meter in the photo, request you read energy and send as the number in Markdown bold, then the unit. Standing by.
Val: **7195** kWh
